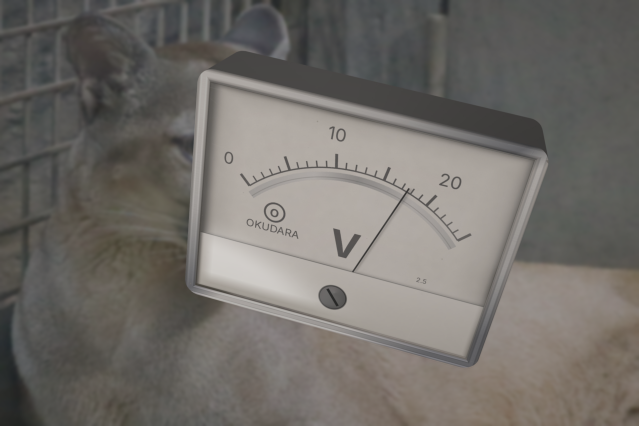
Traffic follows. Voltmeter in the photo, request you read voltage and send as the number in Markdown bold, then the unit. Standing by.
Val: **17.5** V
